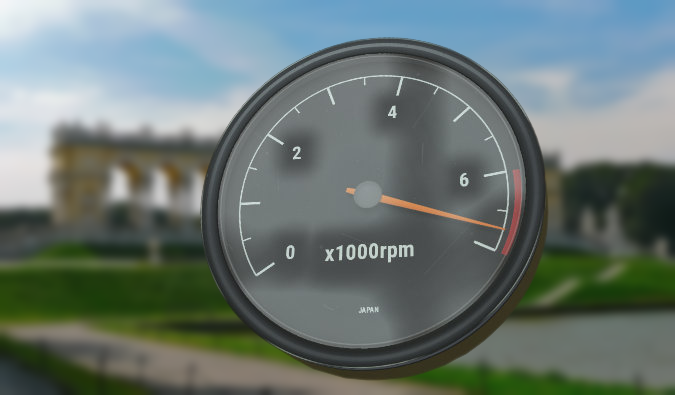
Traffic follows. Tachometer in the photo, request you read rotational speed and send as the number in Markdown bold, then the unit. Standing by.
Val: **6750** rpm
